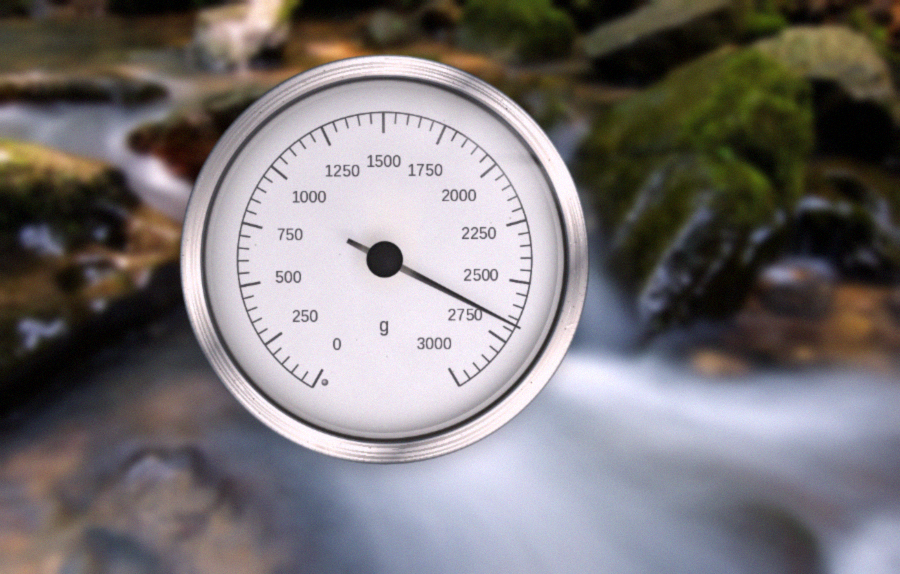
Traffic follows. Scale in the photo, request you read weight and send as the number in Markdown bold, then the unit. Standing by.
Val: **2675** g
